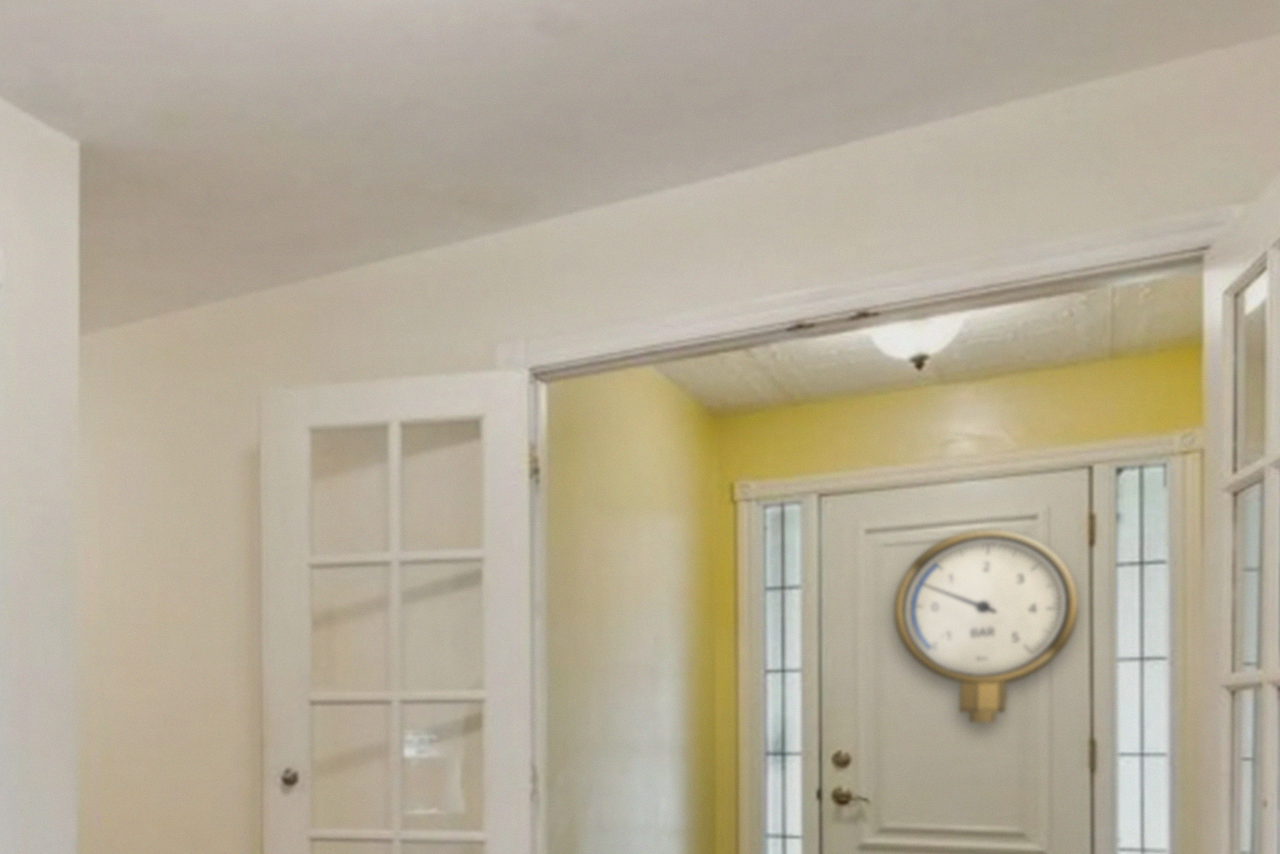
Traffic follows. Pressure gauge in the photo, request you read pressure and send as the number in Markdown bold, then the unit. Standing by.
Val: **0.5** bar
